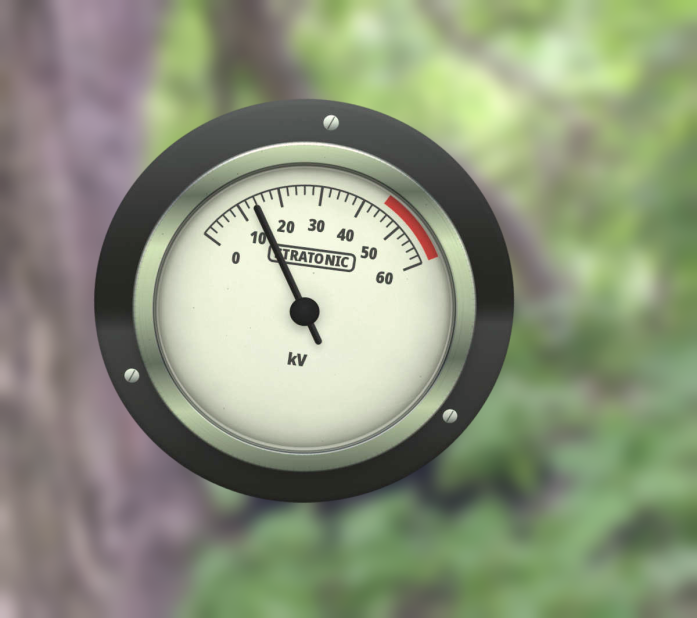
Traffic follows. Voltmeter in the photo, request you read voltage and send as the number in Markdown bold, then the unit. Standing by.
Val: **14** kV
